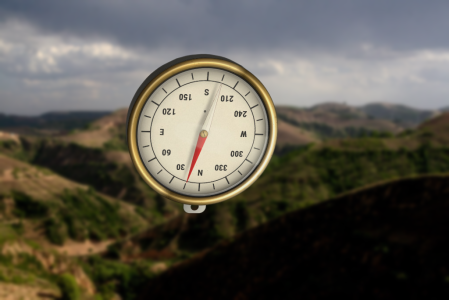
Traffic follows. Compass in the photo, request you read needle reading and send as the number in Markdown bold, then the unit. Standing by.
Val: **15** °
